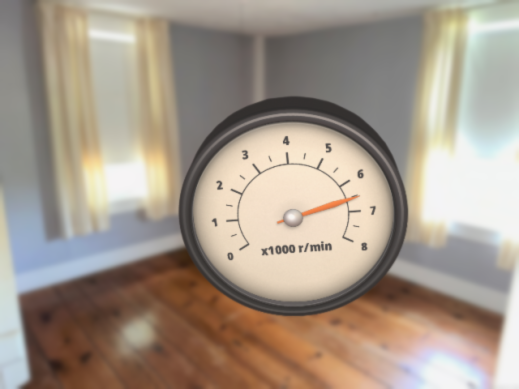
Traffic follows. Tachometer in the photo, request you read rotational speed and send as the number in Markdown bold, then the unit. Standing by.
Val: **6500** rpm
